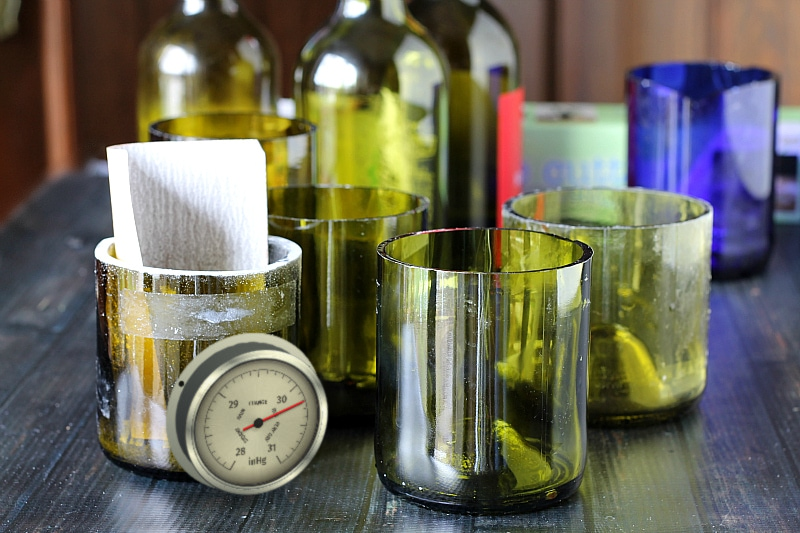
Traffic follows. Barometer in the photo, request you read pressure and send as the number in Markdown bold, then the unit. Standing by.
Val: **30.2** inHg
